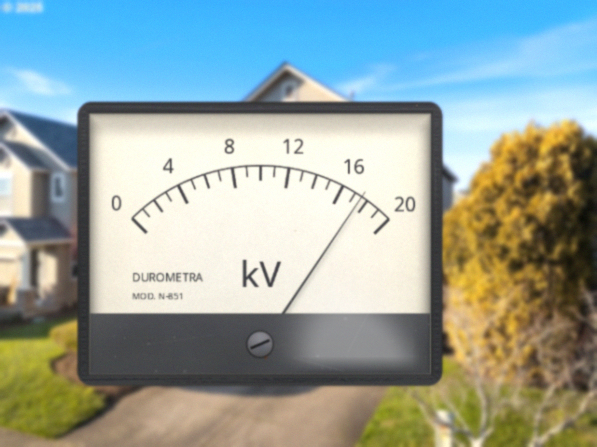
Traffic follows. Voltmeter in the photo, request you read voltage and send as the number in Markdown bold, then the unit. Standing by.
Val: **17.5** kV
